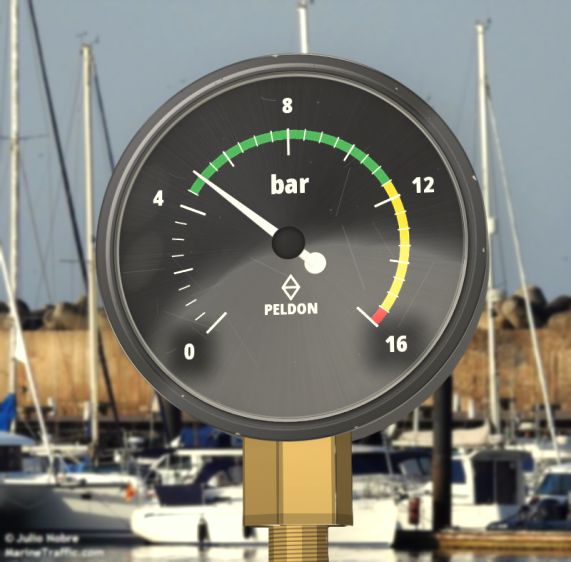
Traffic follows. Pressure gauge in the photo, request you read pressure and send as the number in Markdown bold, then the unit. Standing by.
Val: **5** bar
